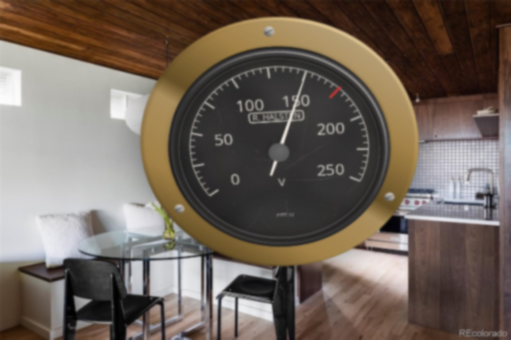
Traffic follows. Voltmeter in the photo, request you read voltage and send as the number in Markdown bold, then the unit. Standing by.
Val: **150** V
